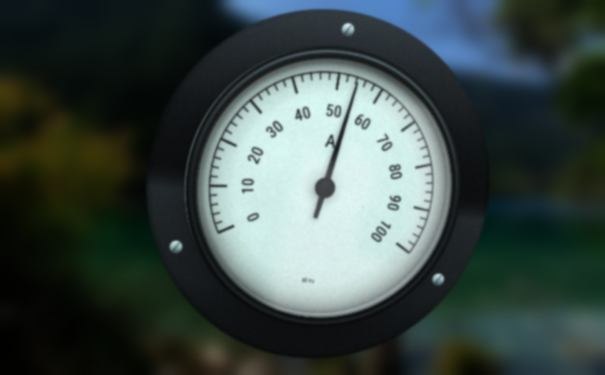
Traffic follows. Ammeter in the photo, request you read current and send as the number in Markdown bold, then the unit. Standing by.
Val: **54** A
